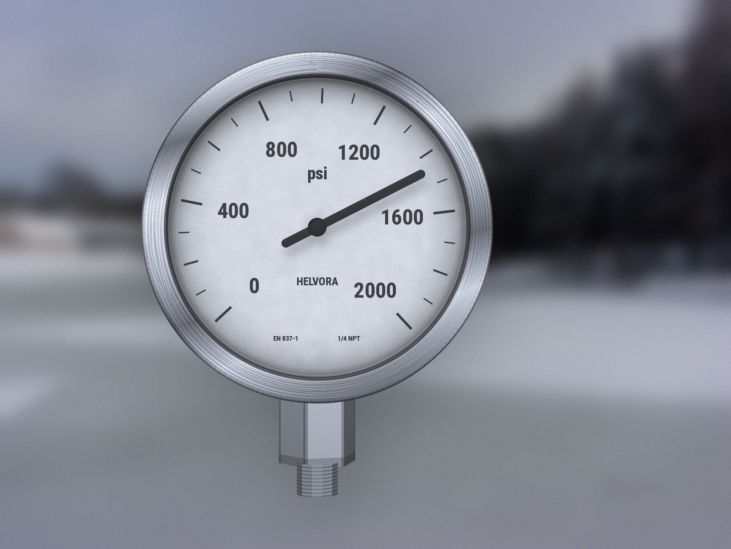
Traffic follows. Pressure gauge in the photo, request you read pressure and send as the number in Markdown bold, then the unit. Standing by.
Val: **1450** psi
